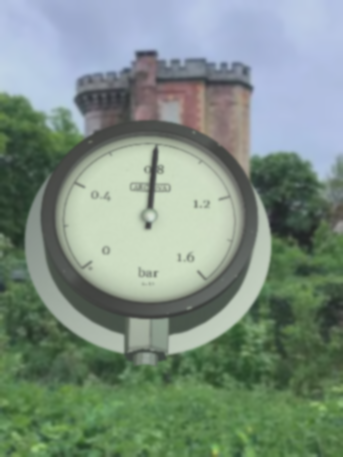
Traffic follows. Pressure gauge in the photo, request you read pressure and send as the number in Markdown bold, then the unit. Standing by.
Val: **0.8** bar
